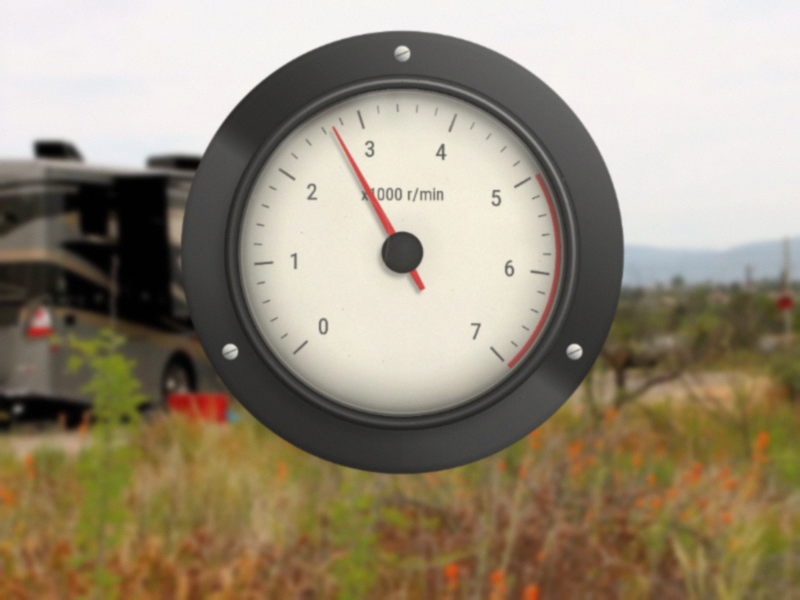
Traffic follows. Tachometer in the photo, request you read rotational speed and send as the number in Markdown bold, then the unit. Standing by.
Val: **2700** rpm
